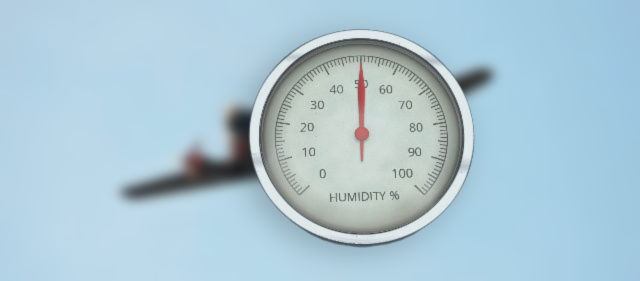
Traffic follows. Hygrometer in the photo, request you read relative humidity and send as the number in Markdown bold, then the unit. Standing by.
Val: **50** %
